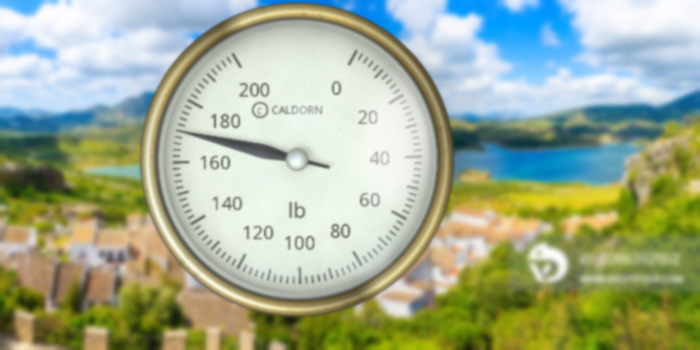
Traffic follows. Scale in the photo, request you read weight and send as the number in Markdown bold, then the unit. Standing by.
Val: **170** lb
